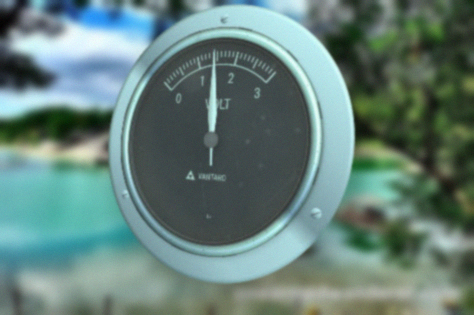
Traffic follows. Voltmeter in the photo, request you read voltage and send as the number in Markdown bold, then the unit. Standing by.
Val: **1.5** V
